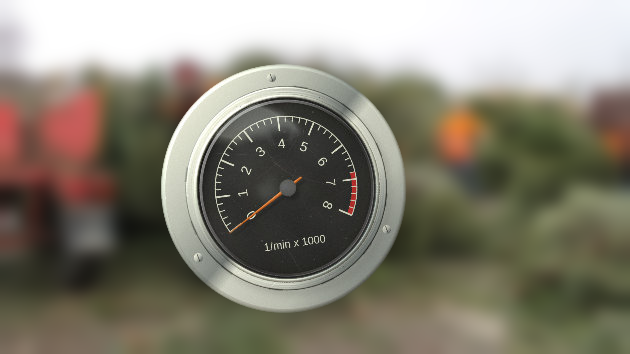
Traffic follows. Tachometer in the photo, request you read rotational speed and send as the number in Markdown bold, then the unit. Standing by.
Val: **0** rpm
